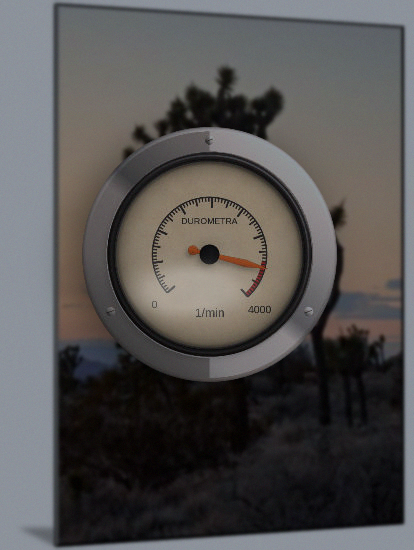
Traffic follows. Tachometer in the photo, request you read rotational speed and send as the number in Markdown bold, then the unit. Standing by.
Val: **3500** rpm
